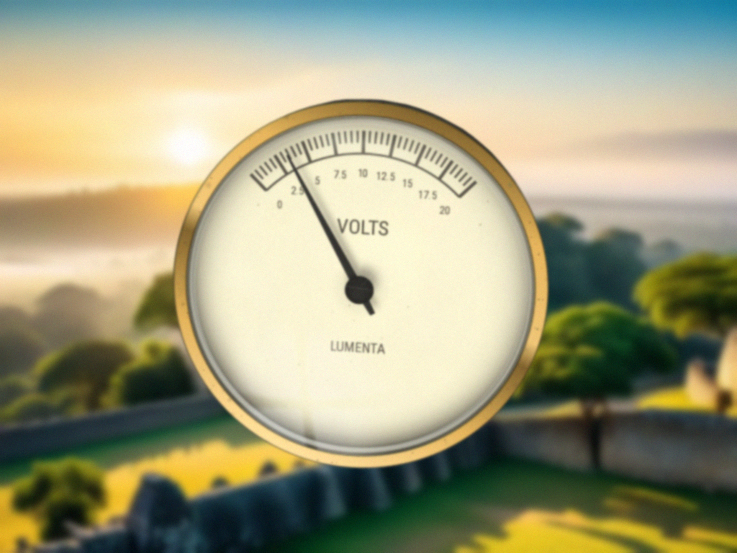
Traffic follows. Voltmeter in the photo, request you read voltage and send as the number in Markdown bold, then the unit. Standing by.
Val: **3.5** V
